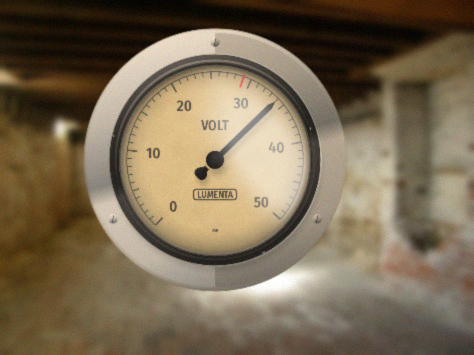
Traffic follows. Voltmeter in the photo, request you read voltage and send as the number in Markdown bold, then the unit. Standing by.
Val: **34** V
